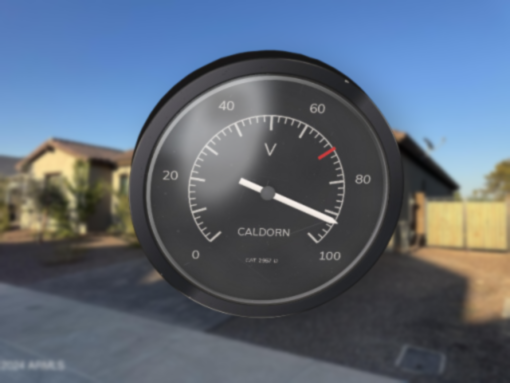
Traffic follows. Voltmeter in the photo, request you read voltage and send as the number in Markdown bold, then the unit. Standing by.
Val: **92** V
